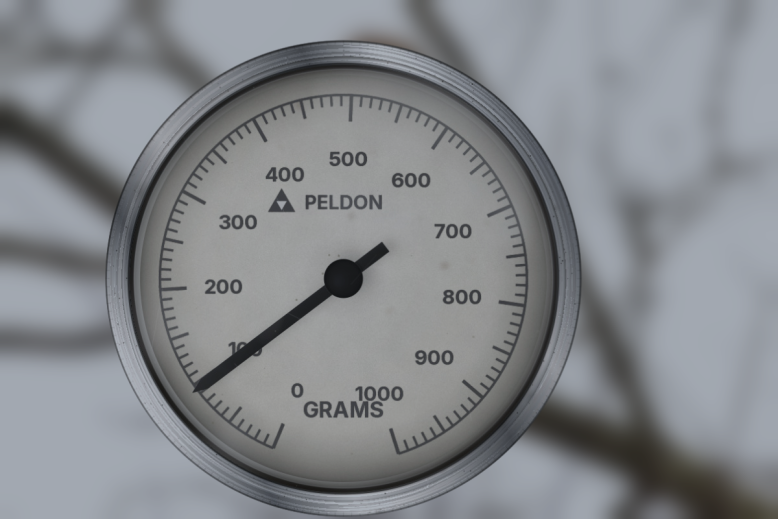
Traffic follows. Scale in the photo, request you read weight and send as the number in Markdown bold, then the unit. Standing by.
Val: **95** g
